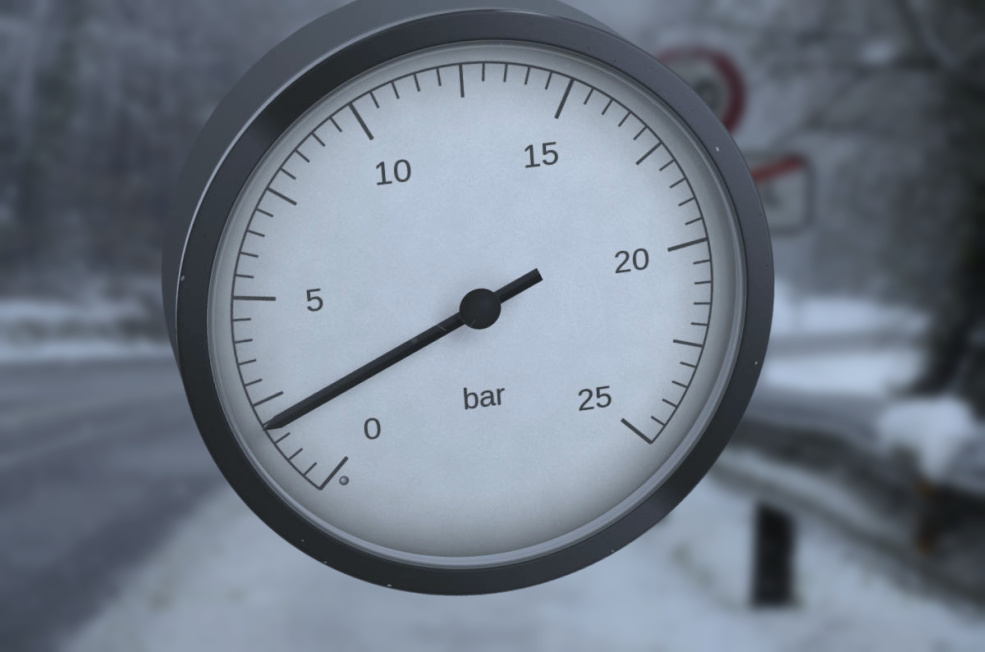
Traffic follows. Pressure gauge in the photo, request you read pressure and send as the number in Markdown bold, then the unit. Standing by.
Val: **2** bar
